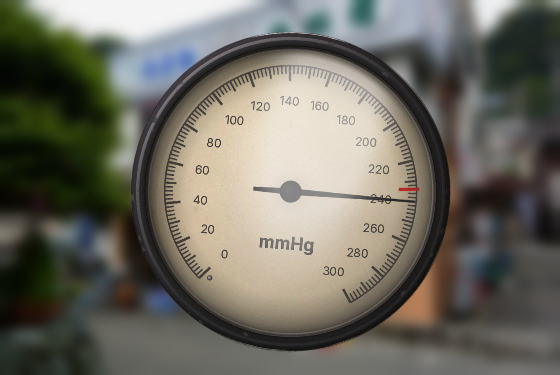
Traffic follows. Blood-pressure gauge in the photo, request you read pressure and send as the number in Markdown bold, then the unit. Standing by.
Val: **240** mmHg
